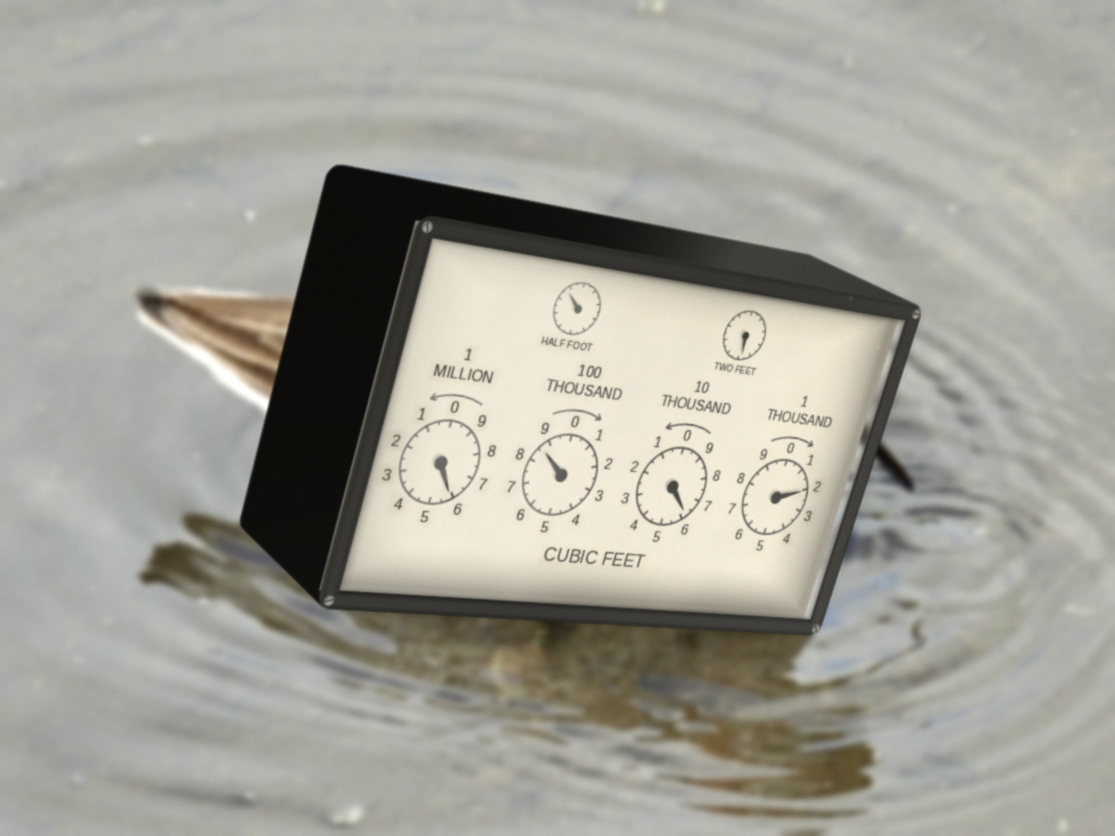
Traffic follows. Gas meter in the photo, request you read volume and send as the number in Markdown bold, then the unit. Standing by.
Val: **586200** ft³
